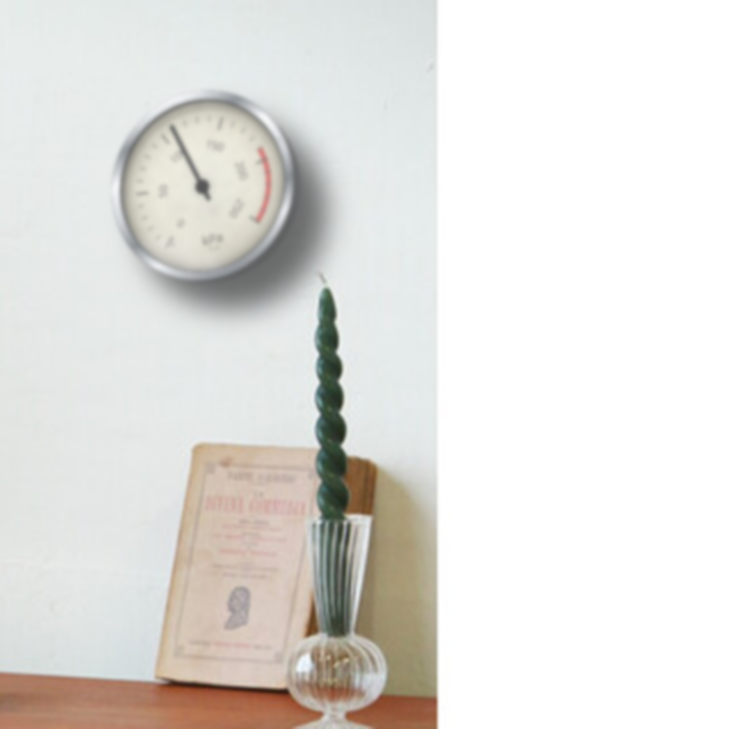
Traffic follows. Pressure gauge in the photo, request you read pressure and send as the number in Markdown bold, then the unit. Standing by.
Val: **110** kPa
